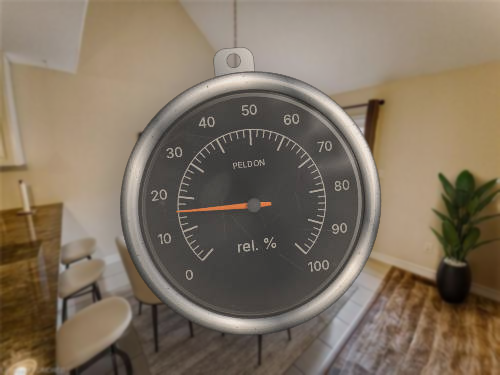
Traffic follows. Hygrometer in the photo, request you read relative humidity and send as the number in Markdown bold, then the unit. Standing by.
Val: **16** %
